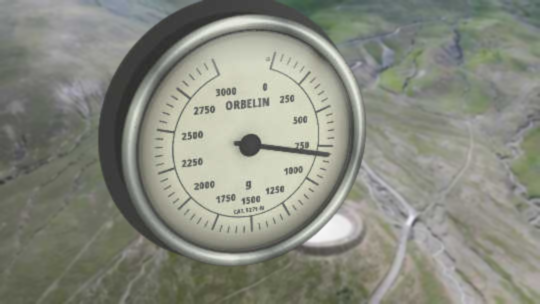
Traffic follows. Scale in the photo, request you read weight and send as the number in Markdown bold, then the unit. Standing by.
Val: **800** g
